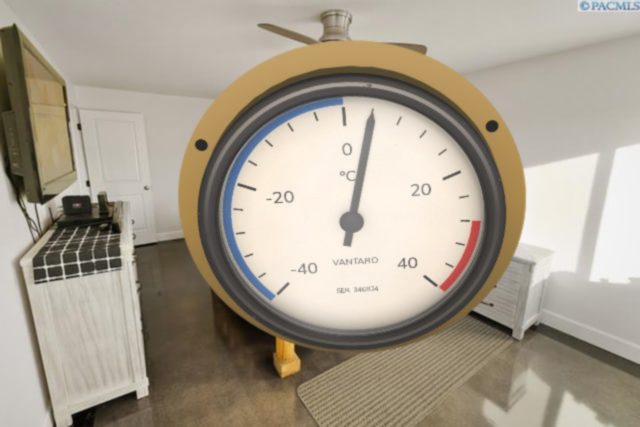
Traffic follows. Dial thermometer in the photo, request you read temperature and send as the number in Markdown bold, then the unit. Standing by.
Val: **4** °C
